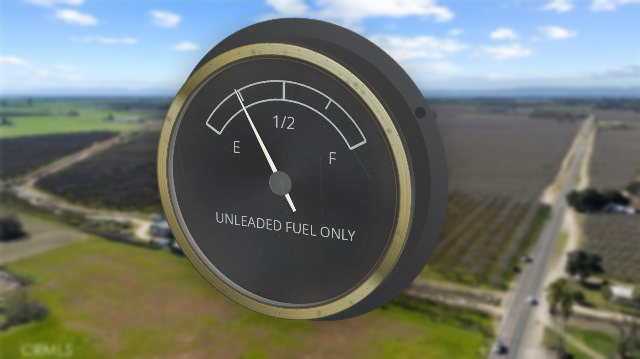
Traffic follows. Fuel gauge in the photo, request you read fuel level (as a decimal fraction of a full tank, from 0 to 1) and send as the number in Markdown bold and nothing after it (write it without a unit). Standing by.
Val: **0.25**
